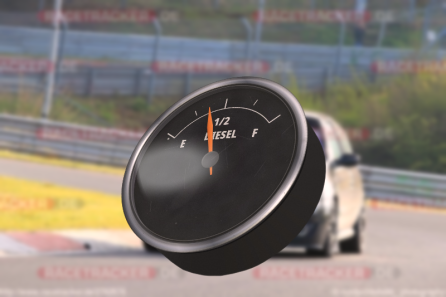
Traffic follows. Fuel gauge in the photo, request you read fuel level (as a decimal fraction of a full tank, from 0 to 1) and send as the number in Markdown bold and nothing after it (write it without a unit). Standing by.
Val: **0.375**
